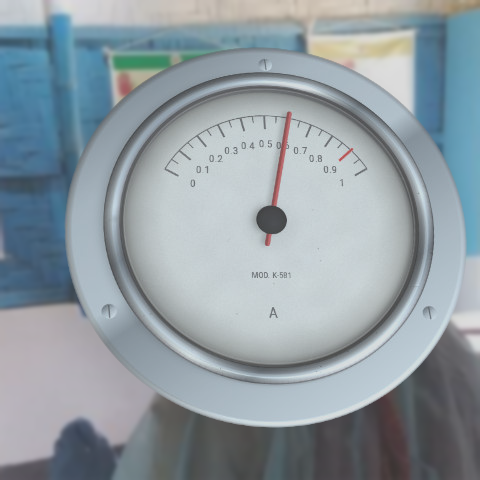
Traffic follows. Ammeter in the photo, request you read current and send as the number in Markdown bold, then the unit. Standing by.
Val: **0.6** A
